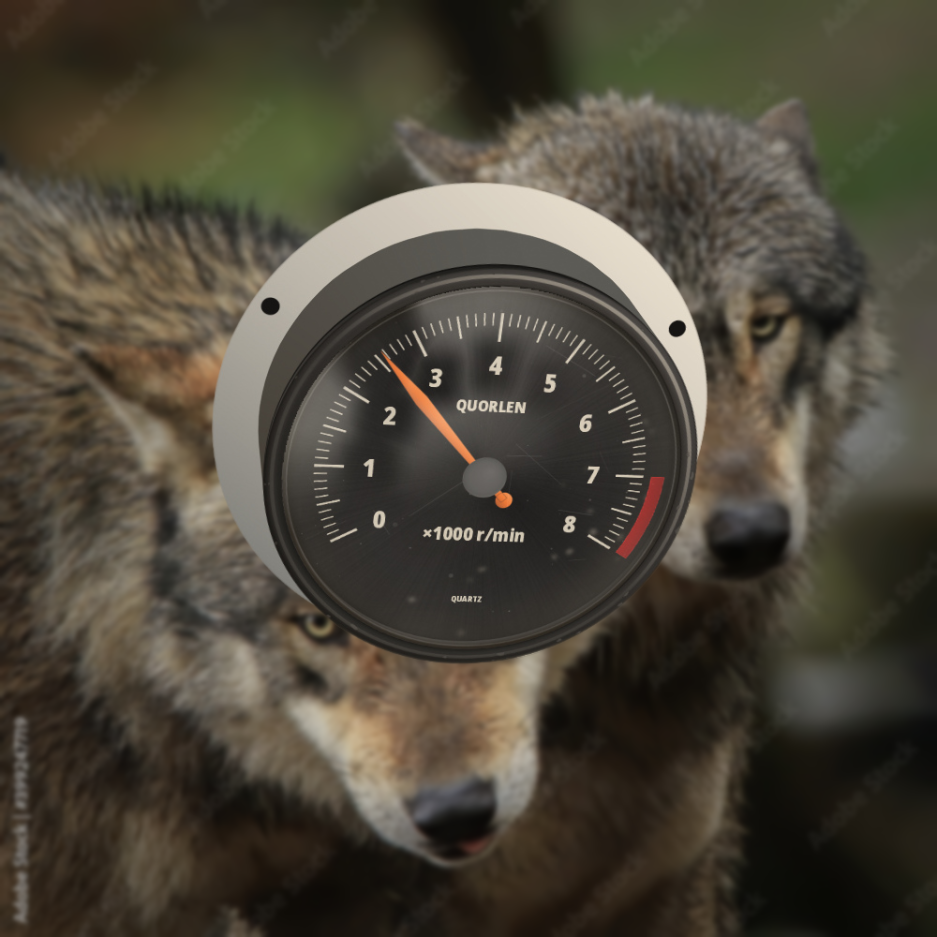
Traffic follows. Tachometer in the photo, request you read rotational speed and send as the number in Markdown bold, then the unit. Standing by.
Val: **2600** rpm
